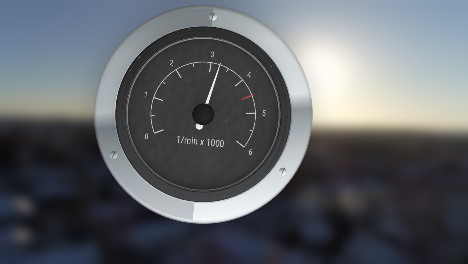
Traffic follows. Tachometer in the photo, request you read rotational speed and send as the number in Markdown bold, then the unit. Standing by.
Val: **3250** rpm
